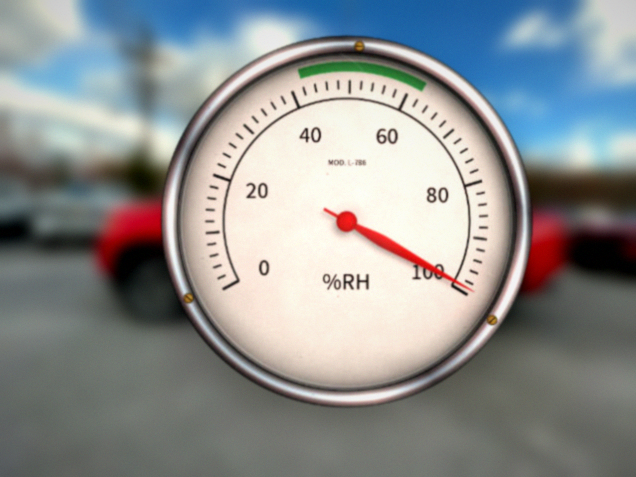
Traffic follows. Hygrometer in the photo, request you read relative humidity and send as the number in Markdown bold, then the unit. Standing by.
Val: **99** %
